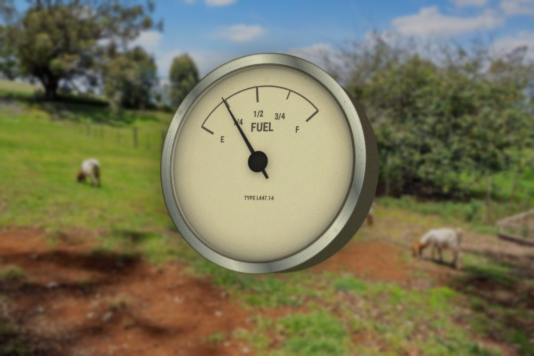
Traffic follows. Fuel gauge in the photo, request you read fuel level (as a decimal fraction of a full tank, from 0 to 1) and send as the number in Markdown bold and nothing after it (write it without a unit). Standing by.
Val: **0.25**
